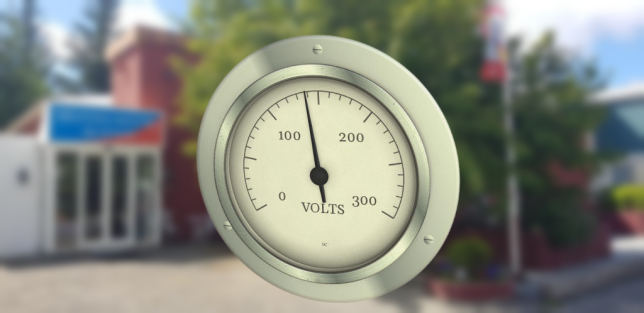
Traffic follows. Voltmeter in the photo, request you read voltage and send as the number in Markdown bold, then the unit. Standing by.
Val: **140** V
